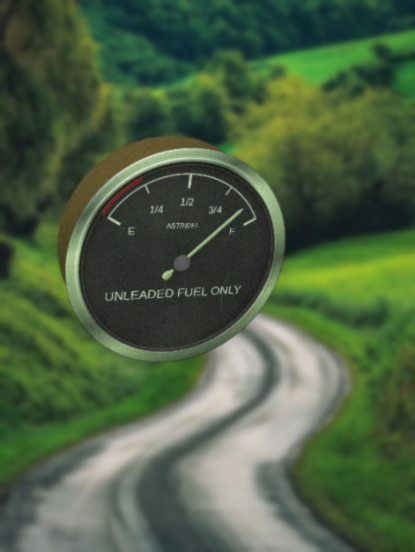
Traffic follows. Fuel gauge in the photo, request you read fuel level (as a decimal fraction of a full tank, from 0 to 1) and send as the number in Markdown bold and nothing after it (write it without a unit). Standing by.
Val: **0.875**
